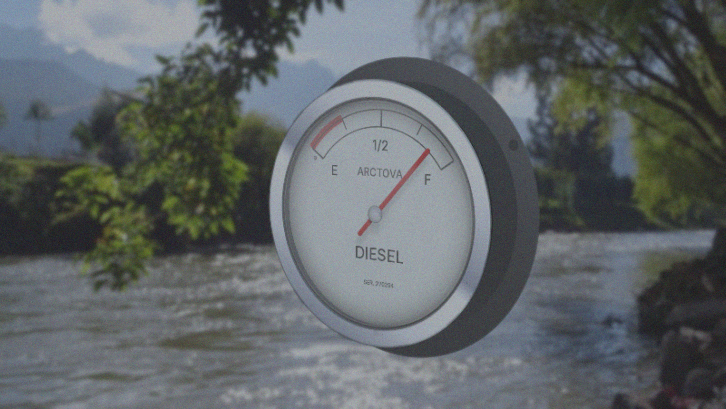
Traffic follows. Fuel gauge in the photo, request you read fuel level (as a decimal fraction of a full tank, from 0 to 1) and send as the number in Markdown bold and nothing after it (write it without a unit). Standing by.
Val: **0.875**
